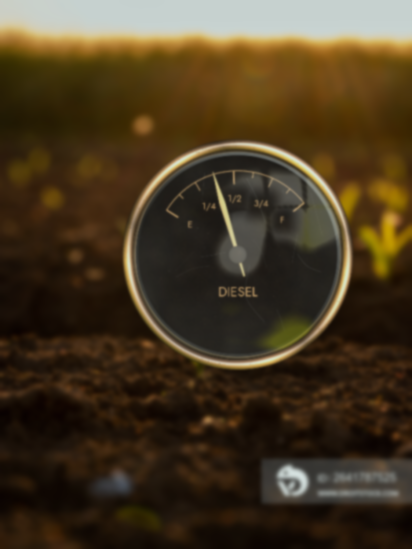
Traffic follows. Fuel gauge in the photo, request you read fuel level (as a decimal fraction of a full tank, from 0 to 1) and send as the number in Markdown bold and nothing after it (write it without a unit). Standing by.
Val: **0.375**
